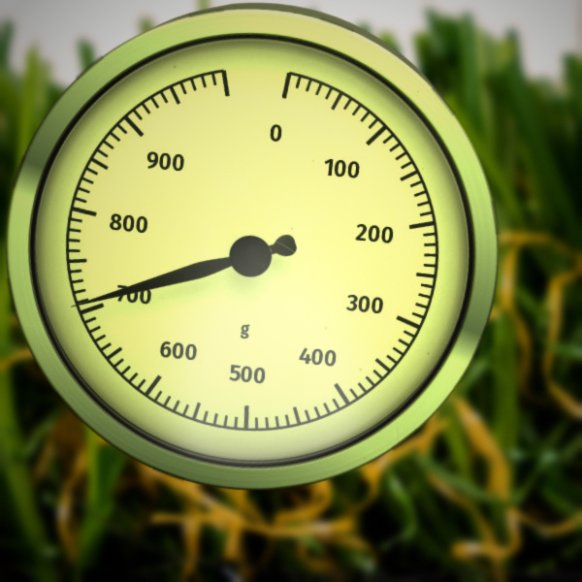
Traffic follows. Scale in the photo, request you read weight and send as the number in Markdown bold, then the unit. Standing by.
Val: **710** g
